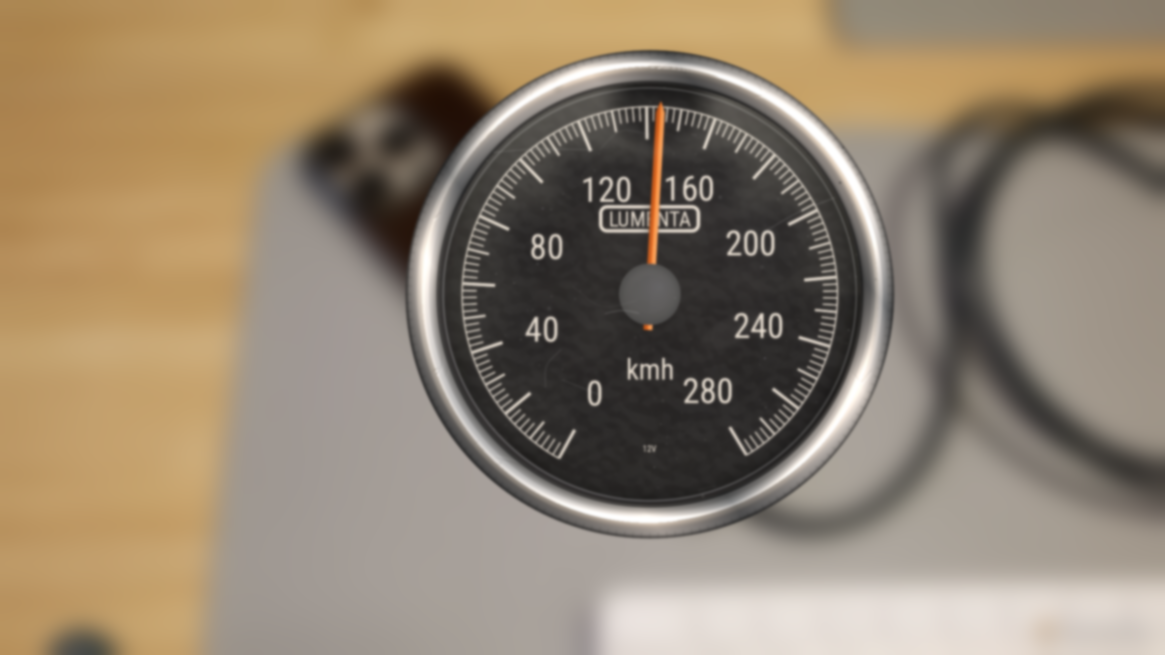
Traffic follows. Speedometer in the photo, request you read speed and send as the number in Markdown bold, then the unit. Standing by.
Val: **144** km/h
